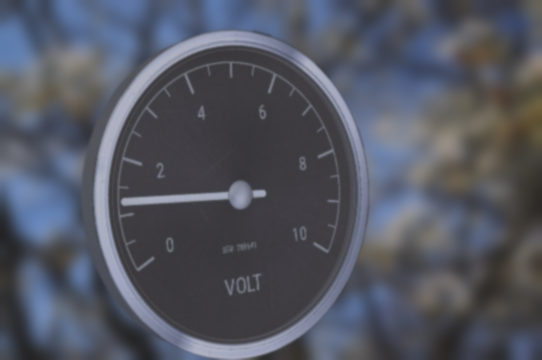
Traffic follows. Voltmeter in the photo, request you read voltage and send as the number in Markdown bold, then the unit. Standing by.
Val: **1.25** V
